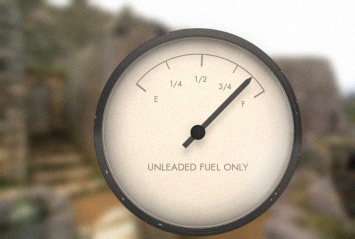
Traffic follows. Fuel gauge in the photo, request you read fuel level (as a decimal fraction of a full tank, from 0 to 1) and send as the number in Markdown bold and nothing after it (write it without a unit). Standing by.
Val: **0.875**
